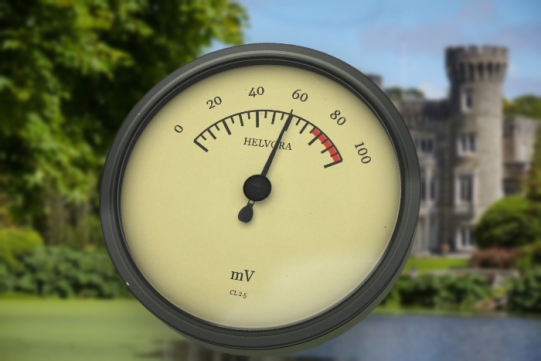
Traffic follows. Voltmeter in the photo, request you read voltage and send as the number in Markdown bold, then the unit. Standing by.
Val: **60** mV
